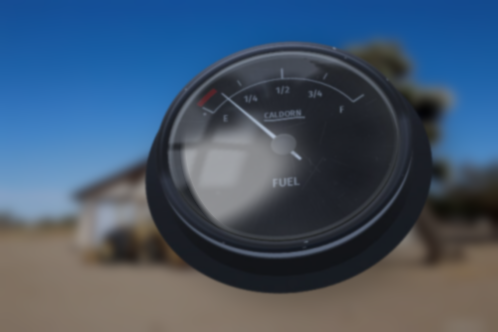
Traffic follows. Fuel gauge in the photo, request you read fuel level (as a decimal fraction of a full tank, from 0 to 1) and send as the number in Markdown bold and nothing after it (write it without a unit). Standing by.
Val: **0.125**
